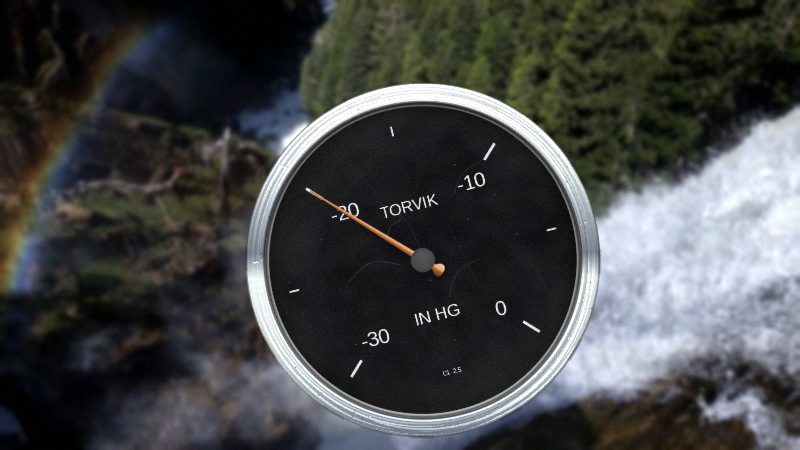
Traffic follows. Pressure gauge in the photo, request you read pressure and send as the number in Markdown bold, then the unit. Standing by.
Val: **-20** inHg
